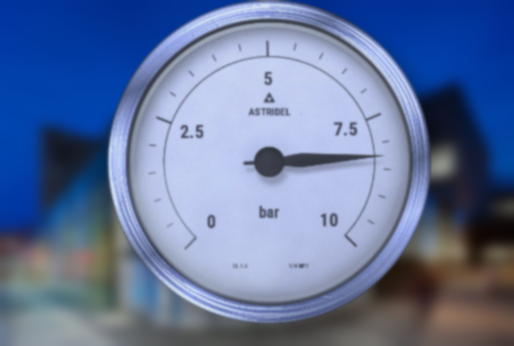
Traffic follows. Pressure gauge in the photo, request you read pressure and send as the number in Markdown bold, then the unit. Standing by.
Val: **8.25** bar
